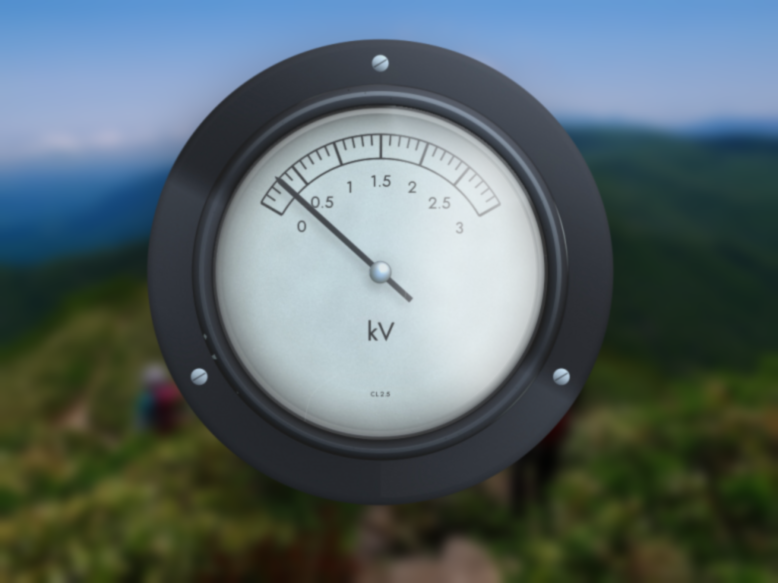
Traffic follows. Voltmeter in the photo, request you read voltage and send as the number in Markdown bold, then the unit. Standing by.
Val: **0.3** kV
